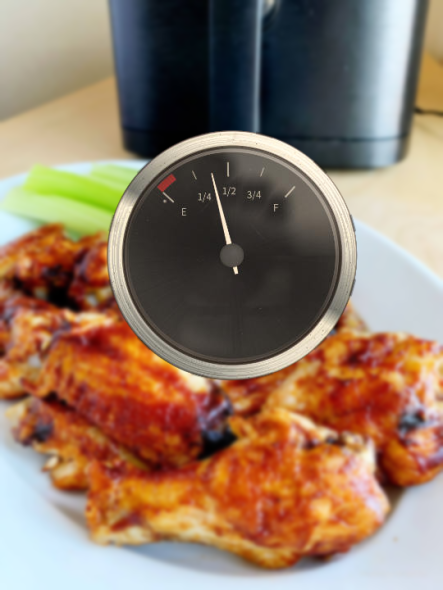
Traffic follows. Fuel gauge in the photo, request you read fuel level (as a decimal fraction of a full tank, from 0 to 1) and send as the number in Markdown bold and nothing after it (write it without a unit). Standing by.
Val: **0.375**
